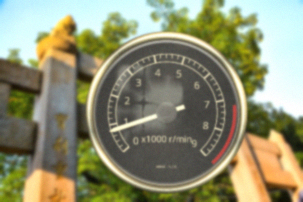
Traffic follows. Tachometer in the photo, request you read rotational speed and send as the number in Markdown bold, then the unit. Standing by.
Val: **800** rpm
